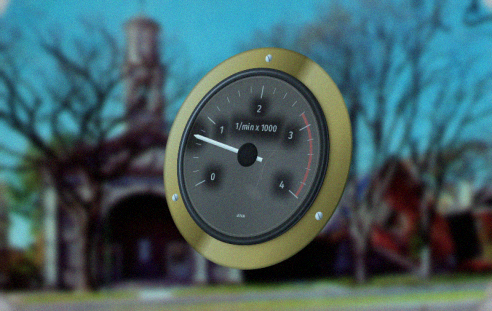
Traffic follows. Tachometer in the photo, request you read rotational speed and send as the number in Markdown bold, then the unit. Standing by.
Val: **700** rpm
